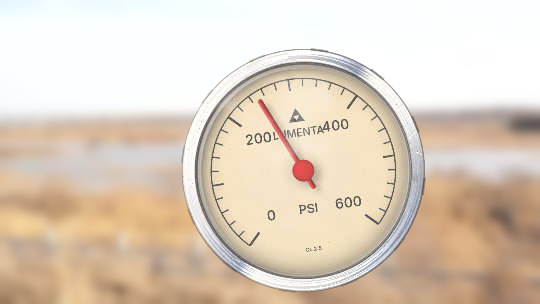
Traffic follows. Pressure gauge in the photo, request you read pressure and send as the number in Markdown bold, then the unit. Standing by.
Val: **250** psi
